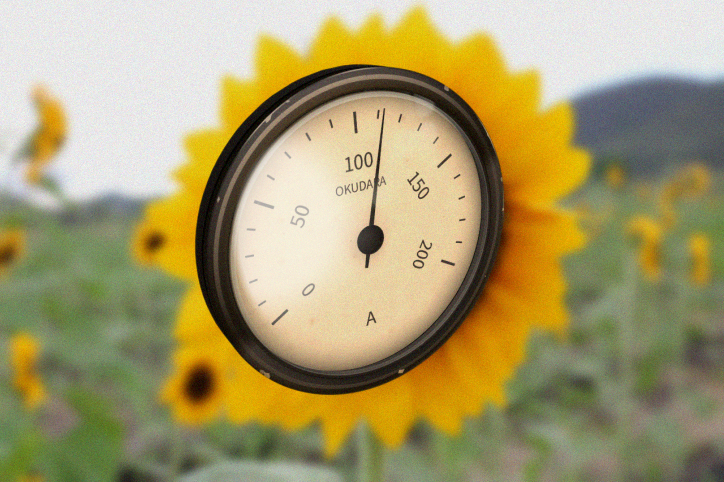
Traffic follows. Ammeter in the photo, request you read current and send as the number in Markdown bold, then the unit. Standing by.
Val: **110** A
